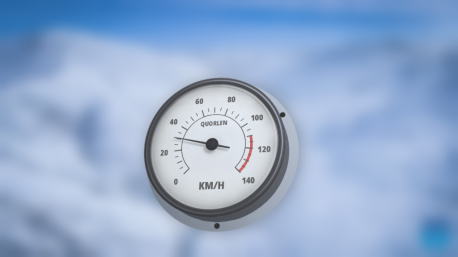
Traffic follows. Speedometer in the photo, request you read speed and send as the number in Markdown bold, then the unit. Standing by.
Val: **30** km/h
